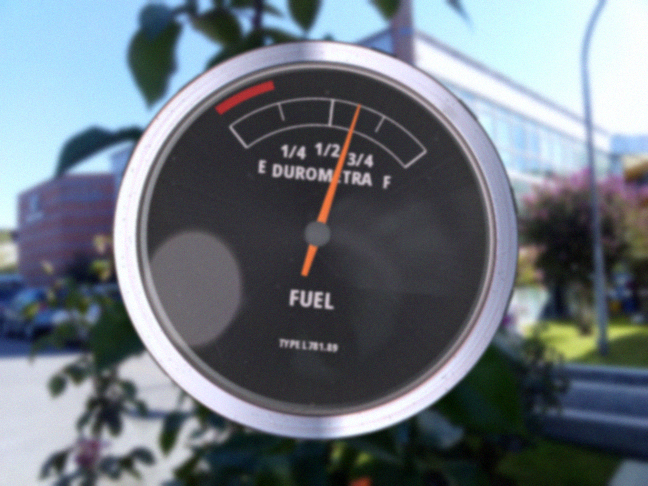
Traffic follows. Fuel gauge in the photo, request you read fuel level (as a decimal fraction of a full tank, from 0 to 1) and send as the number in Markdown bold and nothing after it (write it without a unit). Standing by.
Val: **0.625**
